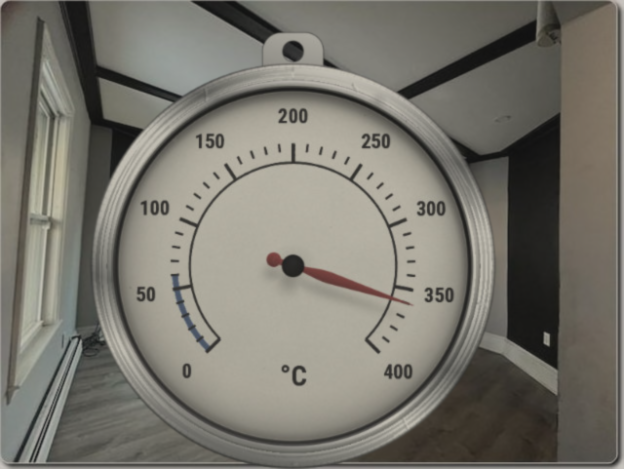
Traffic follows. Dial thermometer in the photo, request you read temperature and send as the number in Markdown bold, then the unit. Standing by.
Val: **360** °C
